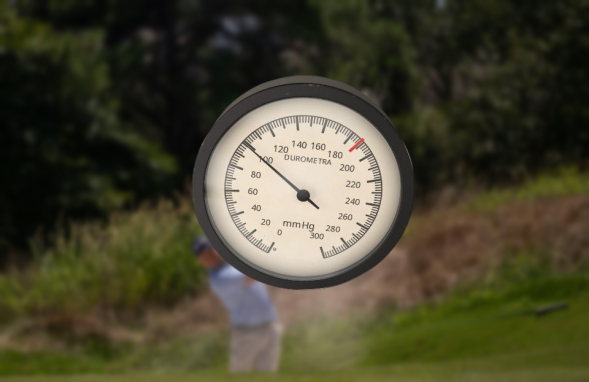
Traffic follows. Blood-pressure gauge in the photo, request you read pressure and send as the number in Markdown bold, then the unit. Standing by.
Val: **100** mmHg
